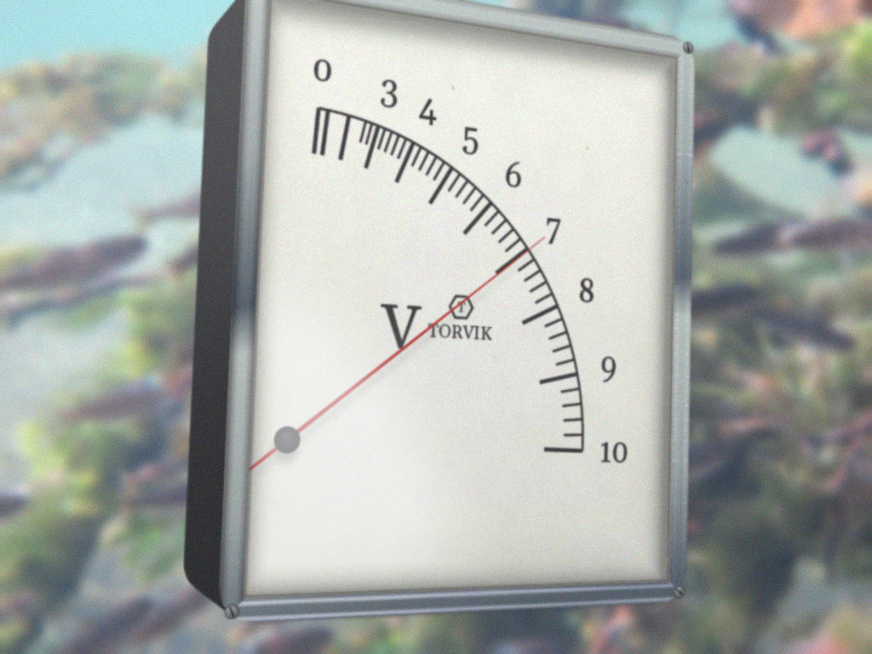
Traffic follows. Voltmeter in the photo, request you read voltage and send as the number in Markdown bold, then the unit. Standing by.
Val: **7** V
